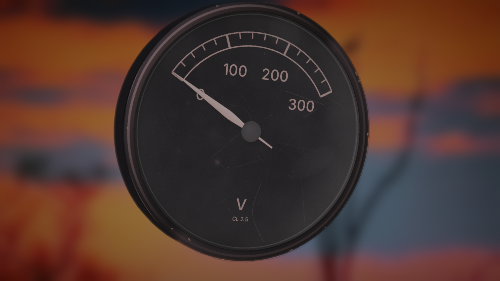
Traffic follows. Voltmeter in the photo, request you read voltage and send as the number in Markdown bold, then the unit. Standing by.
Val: **0** V
